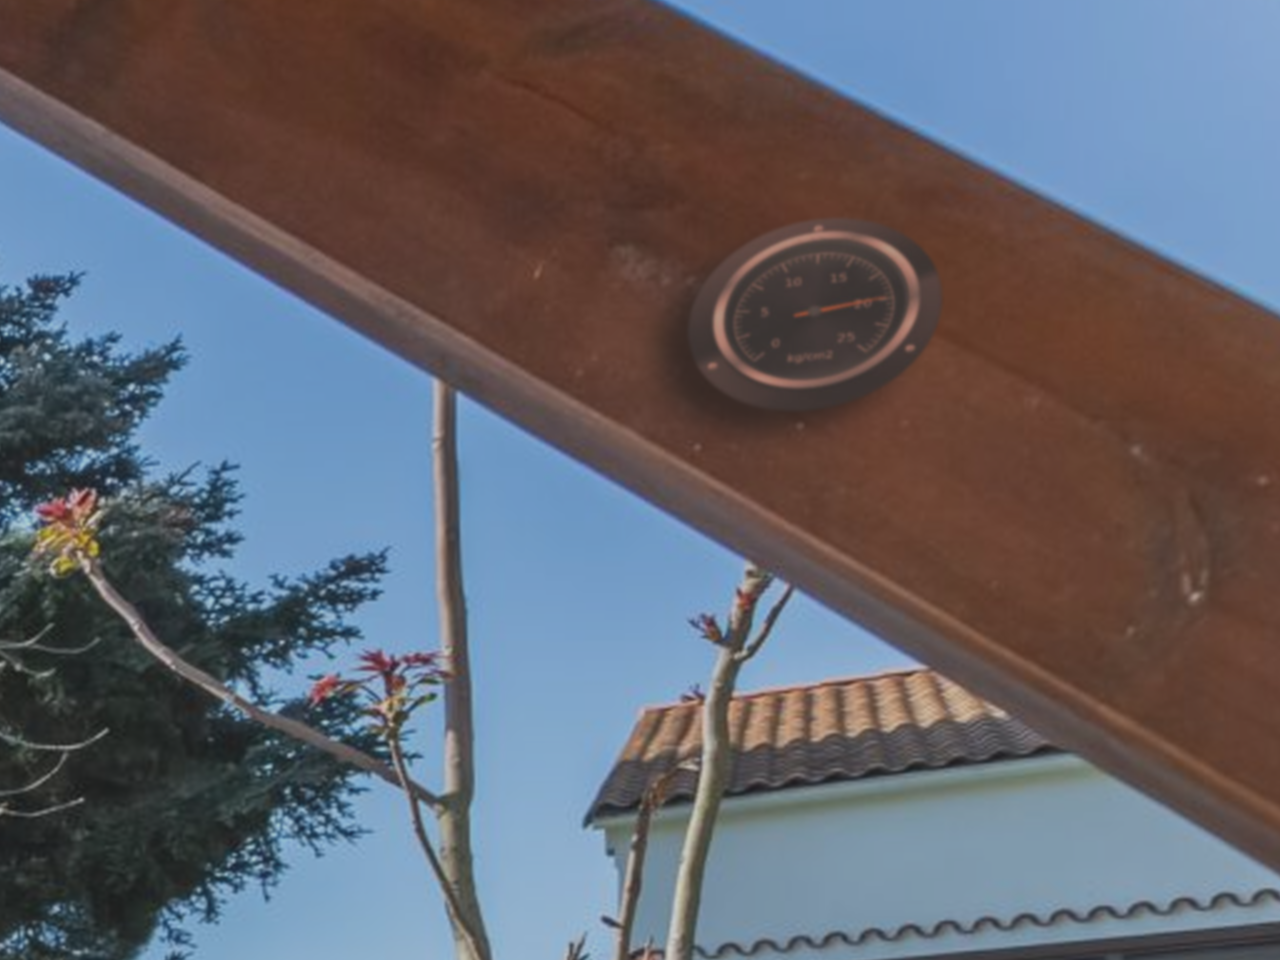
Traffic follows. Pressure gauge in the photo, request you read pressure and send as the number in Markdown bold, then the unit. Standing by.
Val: **20** kg/cm²
